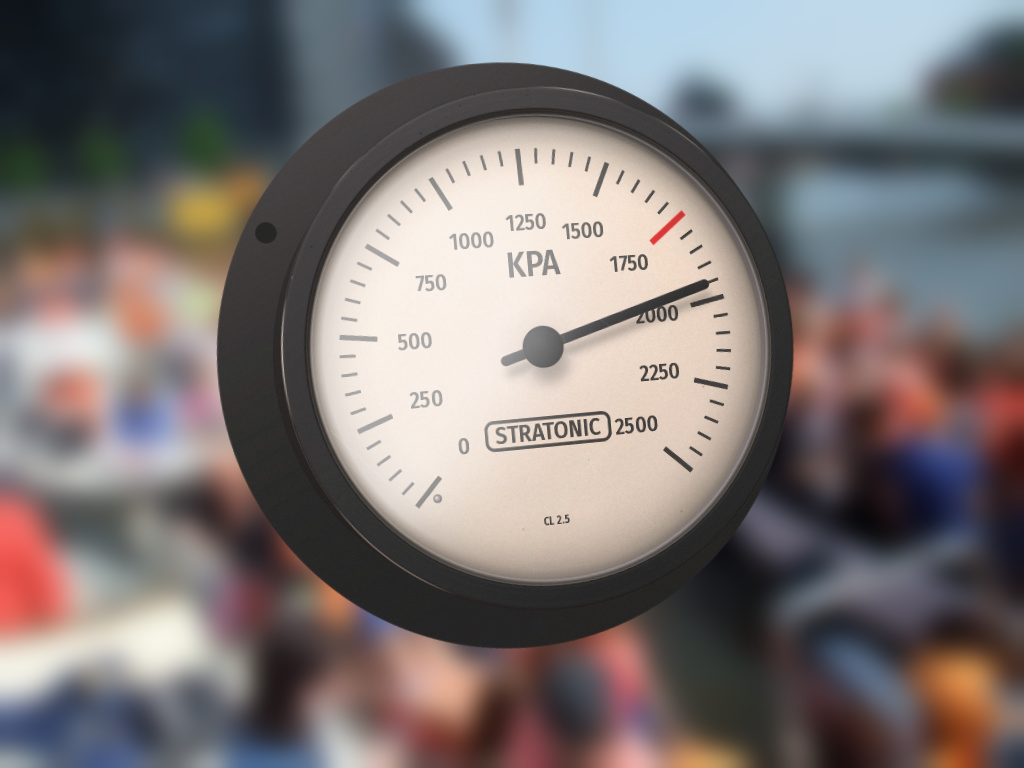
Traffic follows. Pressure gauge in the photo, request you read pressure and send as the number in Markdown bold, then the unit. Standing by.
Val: **1950** kPa
